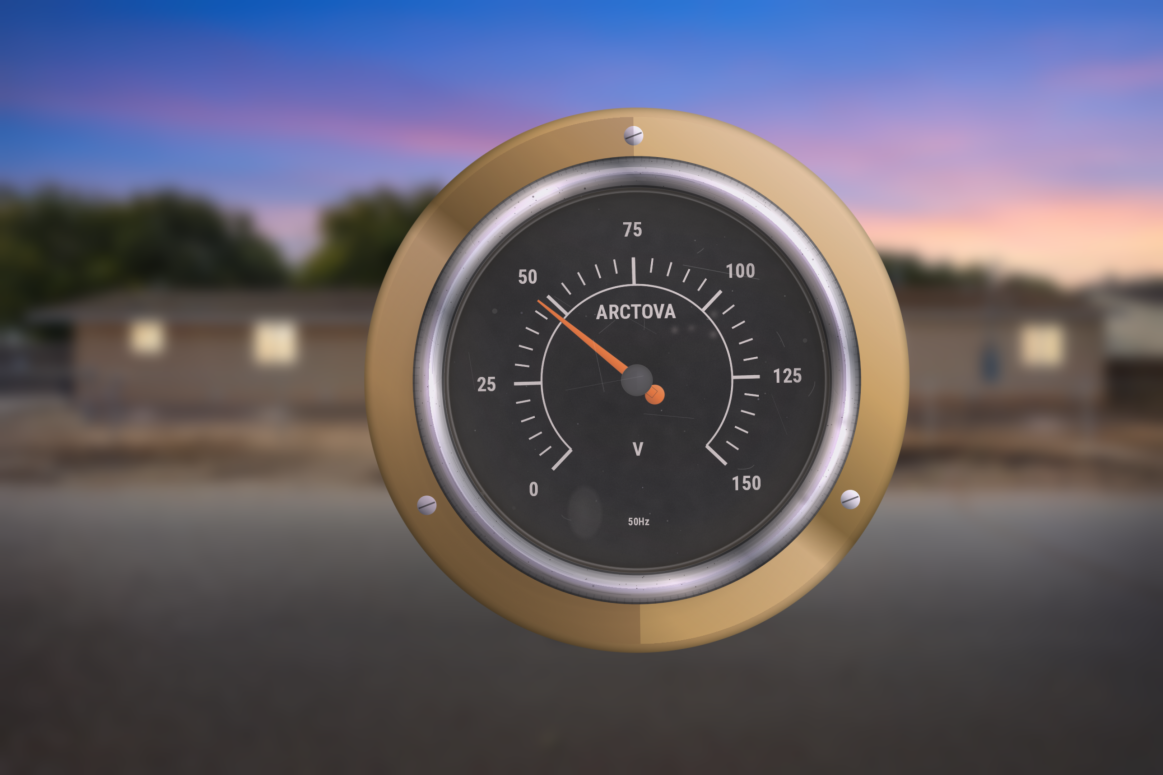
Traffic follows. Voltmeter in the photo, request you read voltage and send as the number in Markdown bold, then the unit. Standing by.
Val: **47.5** V
